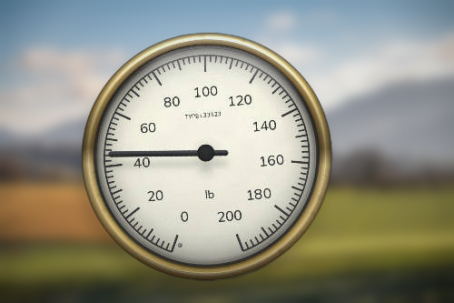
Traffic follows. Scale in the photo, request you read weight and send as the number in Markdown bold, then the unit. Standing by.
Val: **44** lb
